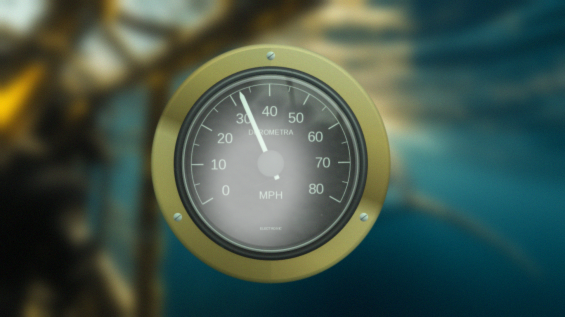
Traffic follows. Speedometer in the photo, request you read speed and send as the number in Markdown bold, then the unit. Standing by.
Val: **32.5** mph
